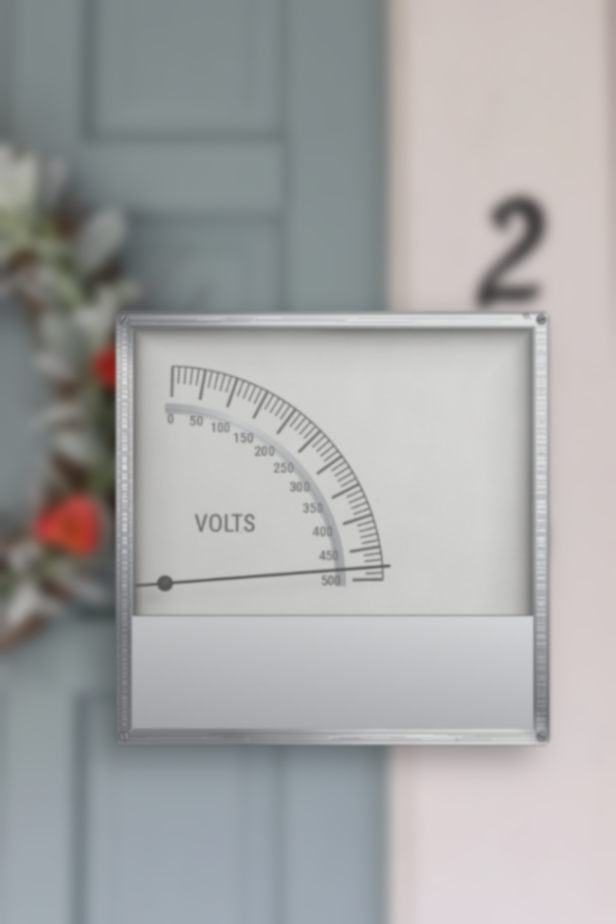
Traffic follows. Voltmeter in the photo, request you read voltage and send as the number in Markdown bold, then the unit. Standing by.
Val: **480** V
